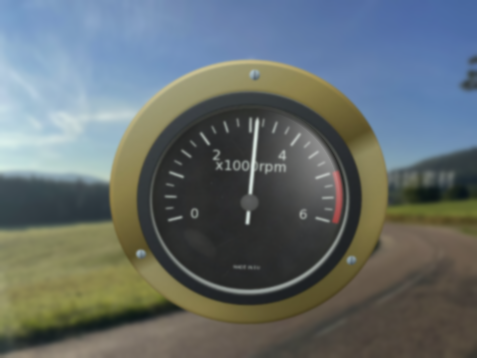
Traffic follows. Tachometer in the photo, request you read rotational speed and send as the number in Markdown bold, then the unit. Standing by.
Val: **3125** rpm
